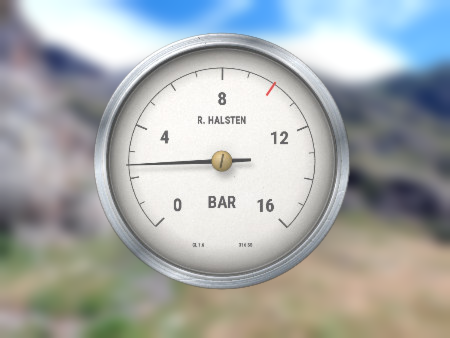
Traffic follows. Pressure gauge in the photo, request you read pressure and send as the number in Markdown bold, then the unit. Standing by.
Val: **2.5** bar
